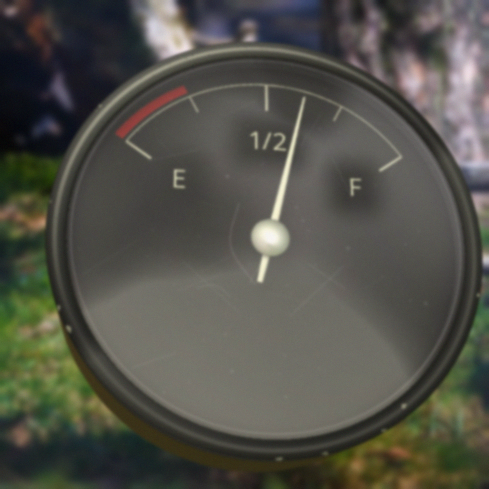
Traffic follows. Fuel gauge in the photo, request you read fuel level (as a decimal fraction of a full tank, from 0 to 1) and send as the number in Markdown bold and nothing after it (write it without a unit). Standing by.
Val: **0.625**
